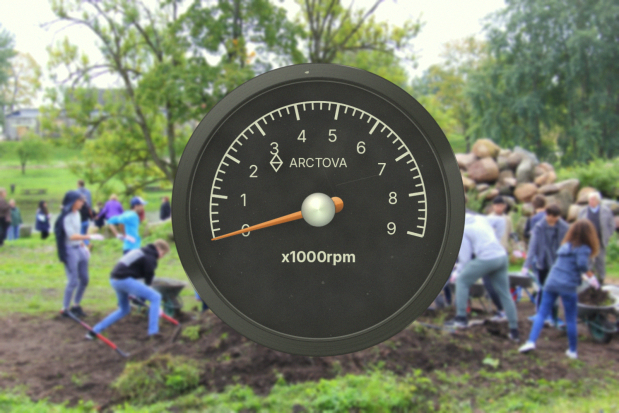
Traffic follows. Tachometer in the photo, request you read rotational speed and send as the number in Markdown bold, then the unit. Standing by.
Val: **0** rpm
